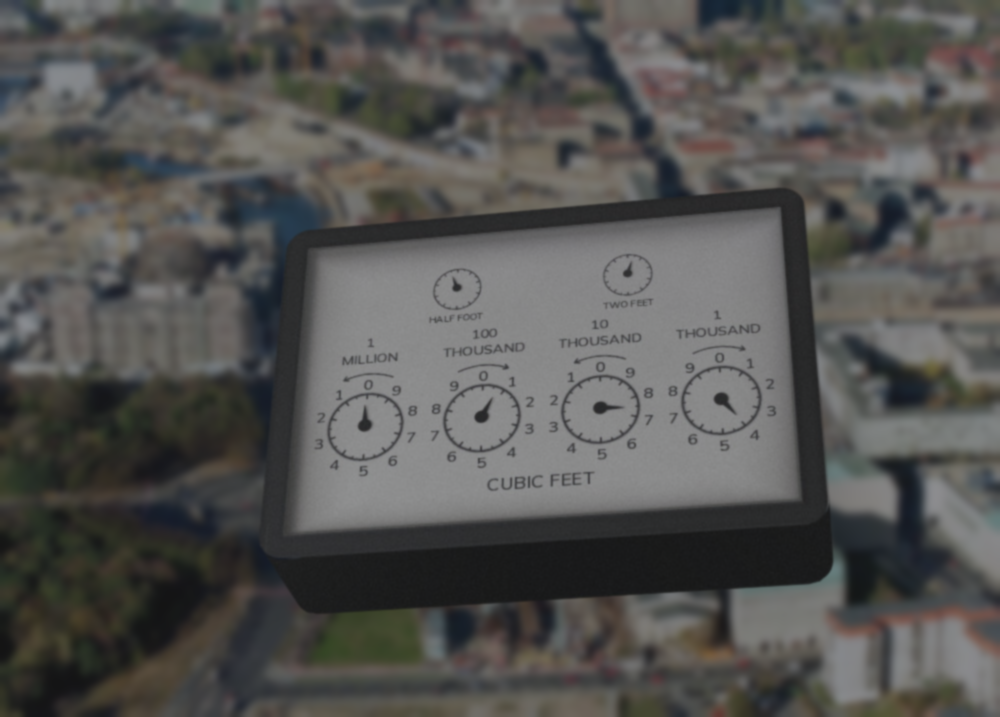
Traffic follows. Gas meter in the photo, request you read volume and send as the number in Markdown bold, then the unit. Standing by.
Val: **7400** ft³
